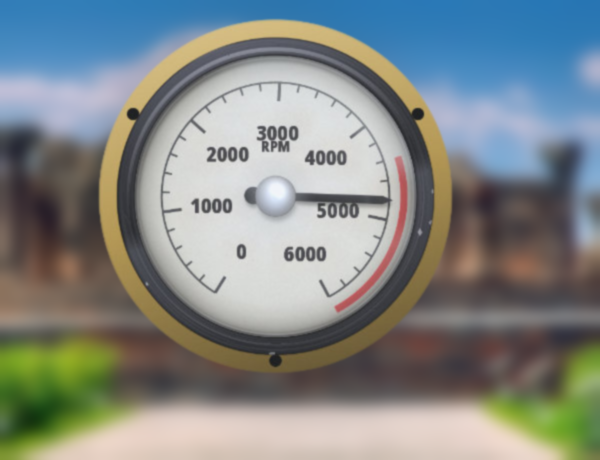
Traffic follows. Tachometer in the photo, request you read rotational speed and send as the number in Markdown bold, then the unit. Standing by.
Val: **4800** rpm
